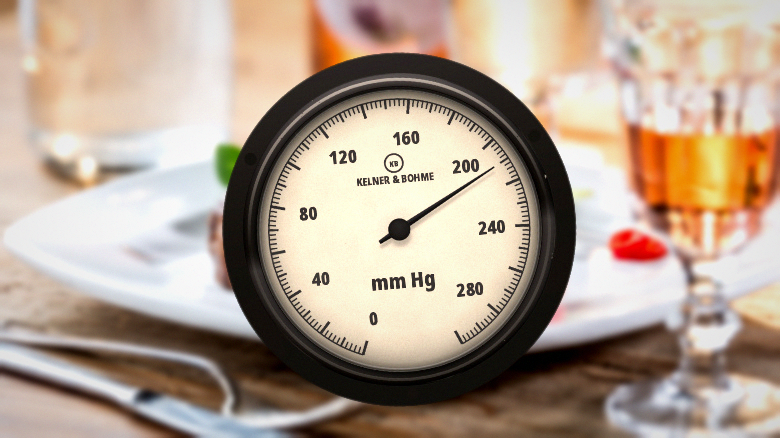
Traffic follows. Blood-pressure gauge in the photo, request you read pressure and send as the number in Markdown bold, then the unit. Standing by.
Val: **210** mmHg
